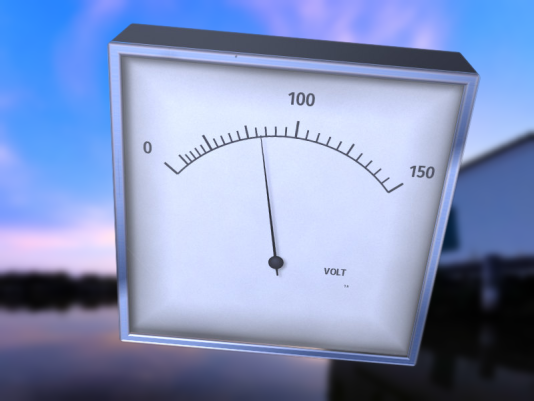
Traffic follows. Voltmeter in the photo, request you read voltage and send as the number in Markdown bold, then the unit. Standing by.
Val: **82.5** V
